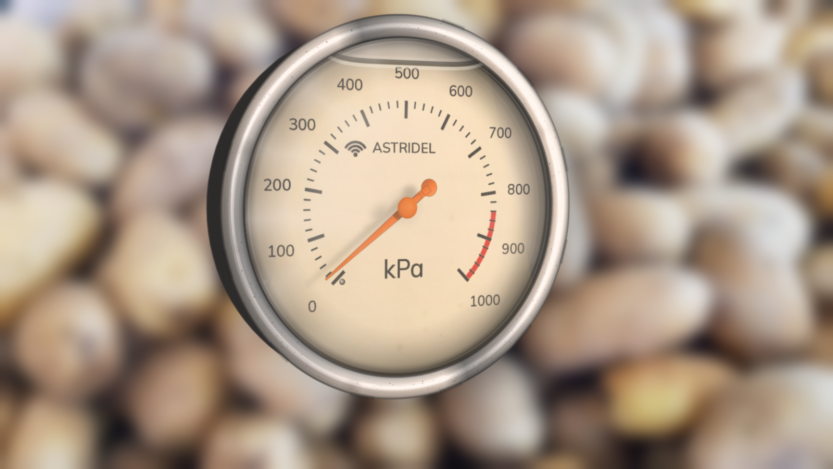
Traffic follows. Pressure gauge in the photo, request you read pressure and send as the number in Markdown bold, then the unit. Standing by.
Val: **20** kPa
